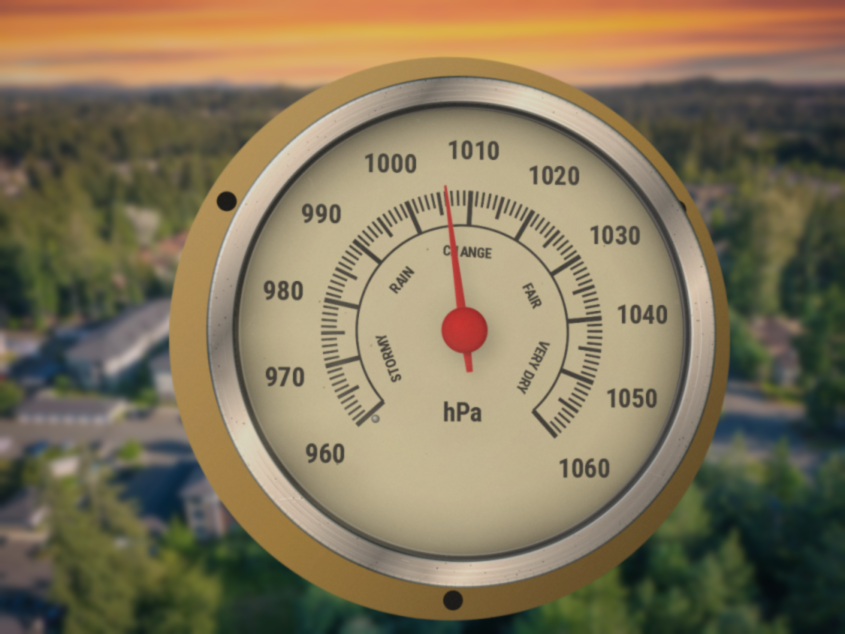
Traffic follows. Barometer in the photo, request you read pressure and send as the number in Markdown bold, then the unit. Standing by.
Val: **1006** hPa
